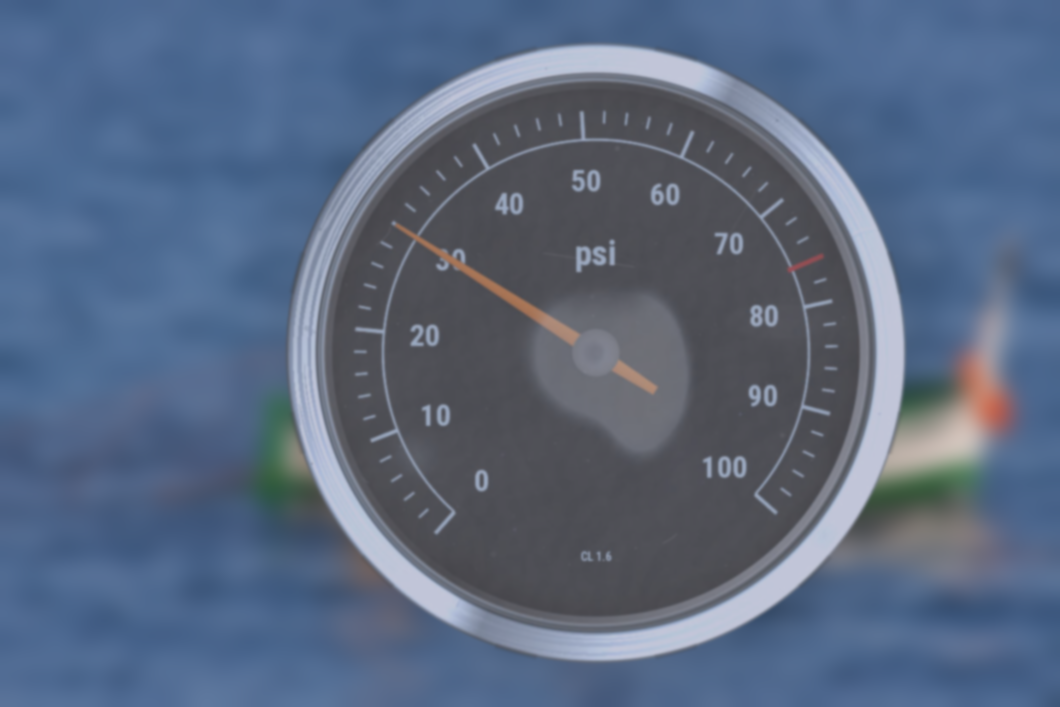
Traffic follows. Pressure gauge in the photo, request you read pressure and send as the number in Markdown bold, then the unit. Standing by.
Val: **30** psi
